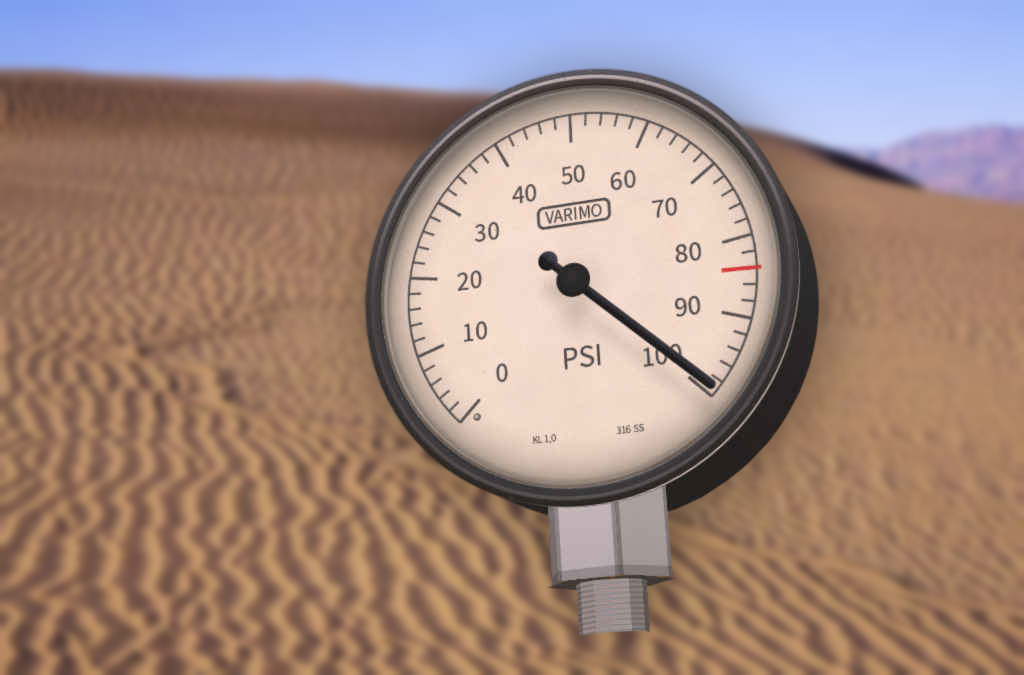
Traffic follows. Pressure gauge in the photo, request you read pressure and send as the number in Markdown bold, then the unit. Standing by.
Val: **99** psi
